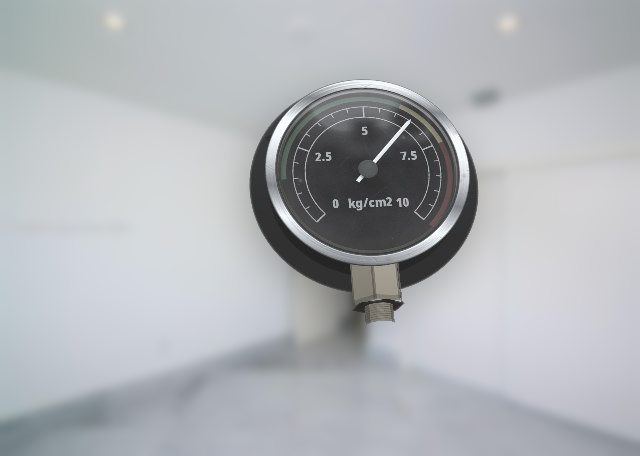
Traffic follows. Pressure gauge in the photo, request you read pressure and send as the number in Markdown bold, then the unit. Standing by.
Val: **6.5** kg/cm²
